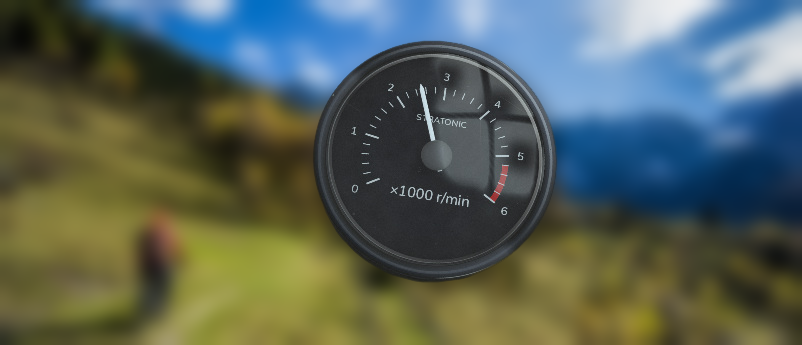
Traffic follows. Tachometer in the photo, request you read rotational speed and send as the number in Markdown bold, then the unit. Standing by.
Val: **2500** rpm
